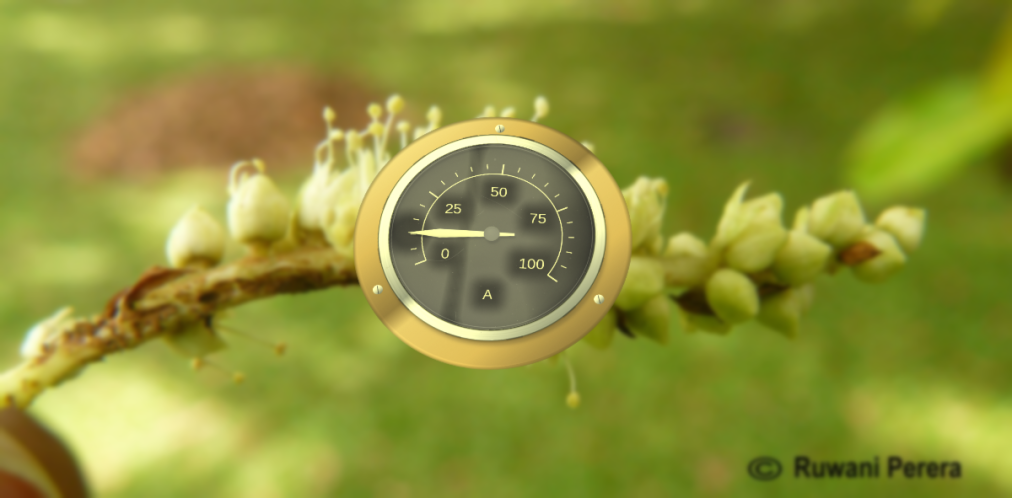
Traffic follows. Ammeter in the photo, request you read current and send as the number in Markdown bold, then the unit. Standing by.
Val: **10** A
